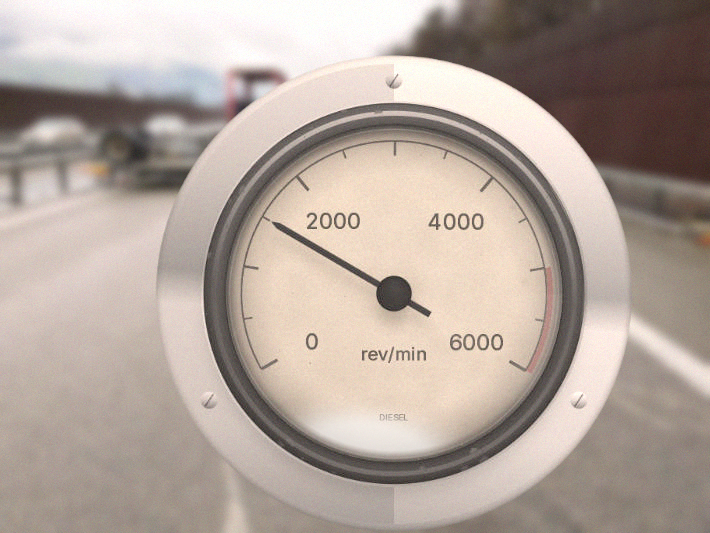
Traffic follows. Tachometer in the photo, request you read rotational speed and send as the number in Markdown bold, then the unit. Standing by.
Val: **1500** rpm
